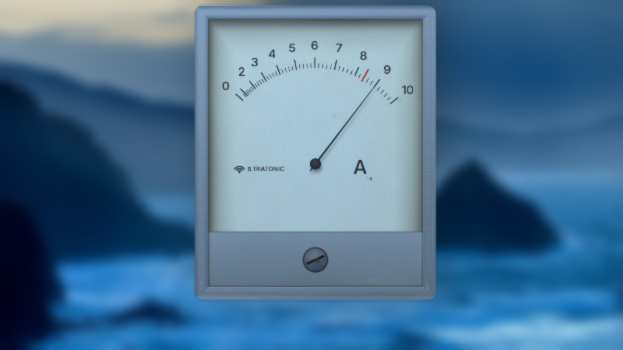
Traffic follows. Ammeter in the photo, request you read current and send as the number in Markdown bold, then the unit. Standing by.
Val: **9** A
